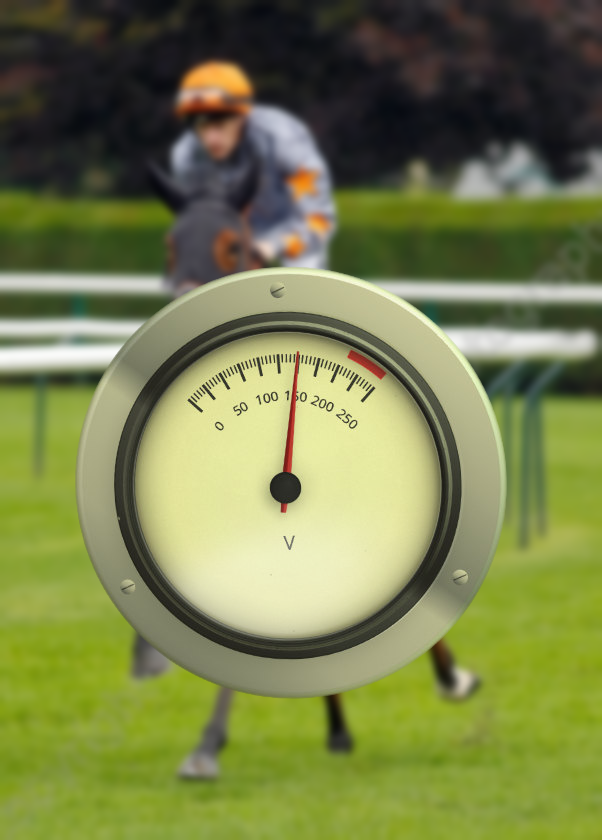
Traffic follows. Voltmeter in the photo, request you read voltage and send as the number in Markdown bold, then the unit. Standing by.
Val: **150** V
